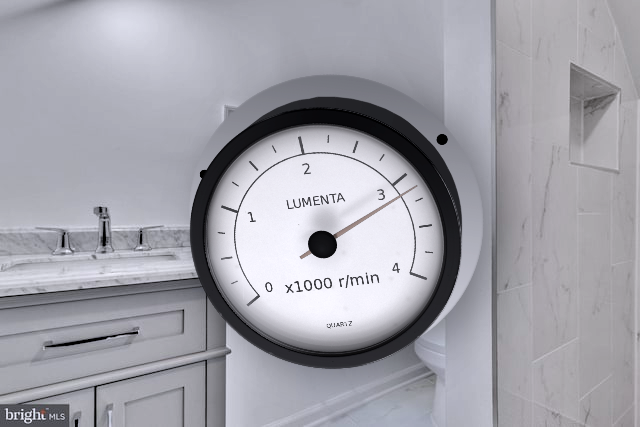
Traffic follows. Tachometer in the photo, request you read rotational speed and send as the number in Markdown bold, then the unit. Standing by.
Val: **3125** rpm
